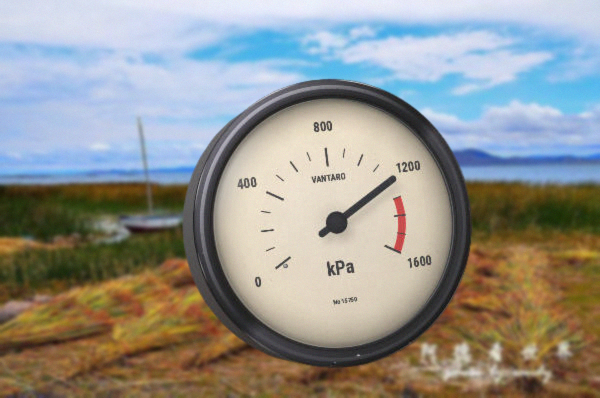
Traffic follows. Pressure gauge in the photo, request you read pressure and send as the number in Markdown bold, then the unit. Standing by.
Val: **1200** kPa
